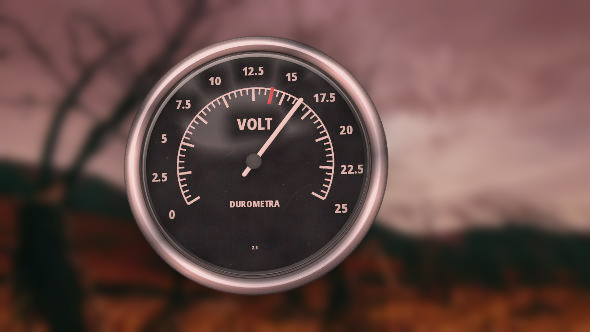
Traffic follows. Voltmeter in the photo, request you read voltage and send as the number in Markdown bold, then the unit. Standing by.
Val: **16.5** V
